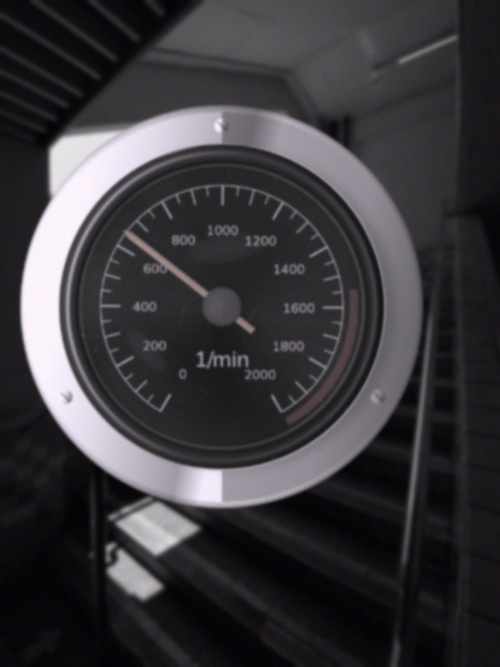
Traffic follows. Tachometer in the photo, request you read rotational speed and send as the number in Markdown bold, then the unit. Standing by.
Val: **650** rpm
